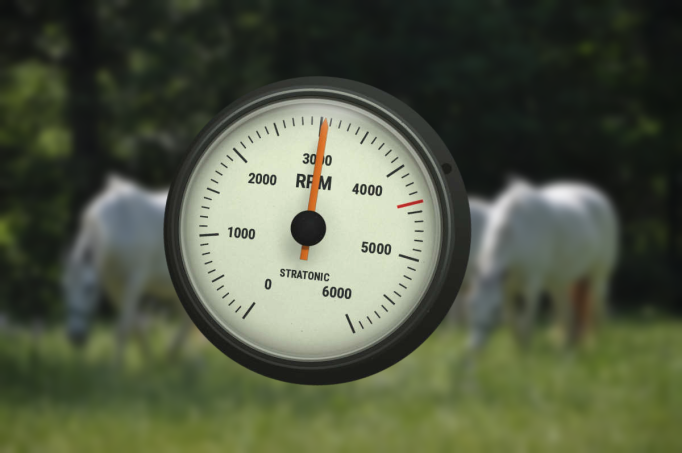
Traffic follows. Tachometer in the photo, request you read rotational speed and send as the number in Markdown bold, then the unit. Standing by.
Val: **3050** rpm
